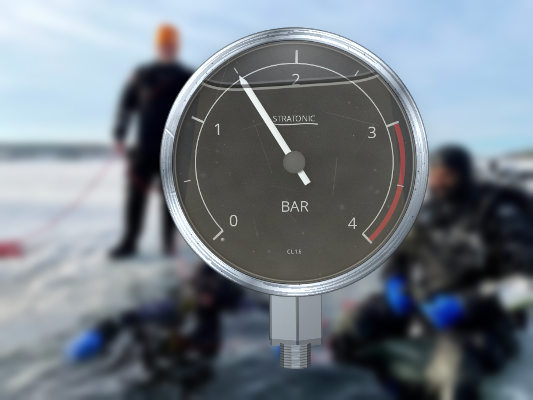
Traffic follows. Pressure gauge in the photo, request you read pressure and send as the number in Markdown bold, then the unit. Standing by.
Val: **1.5** bar
